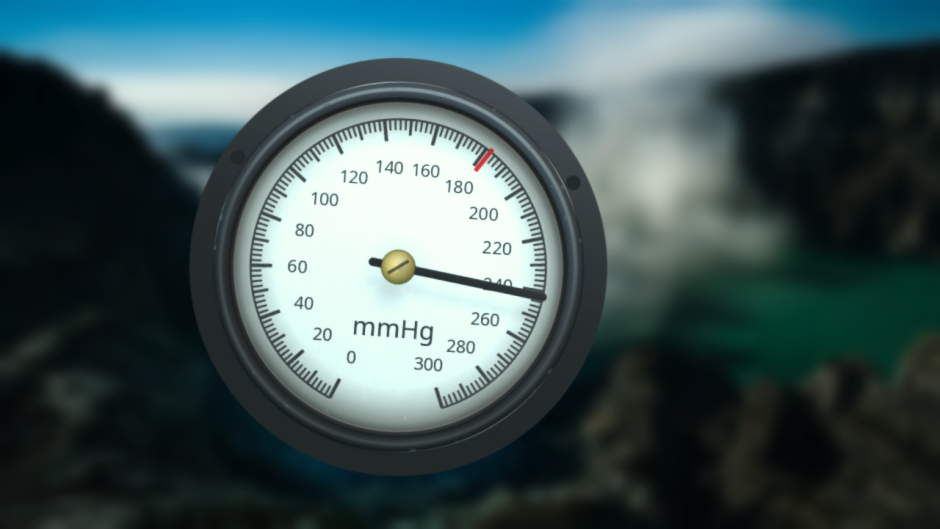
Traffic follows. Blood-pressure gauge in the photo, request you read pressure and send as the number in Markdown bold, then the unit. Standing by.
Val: **242** mmHg
